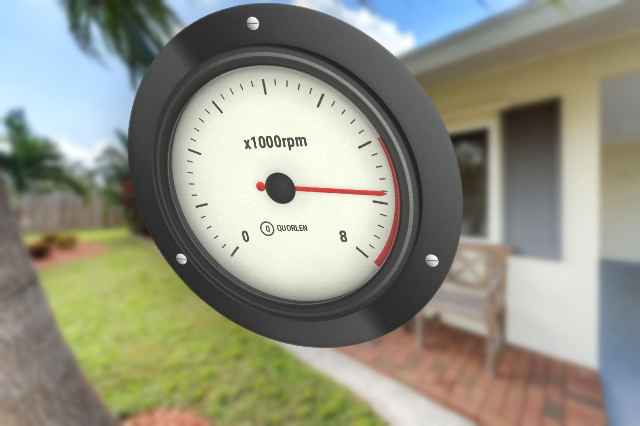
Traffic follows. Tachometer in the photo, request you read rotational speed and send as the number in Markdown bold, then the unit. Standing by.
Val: **6800** rpm
